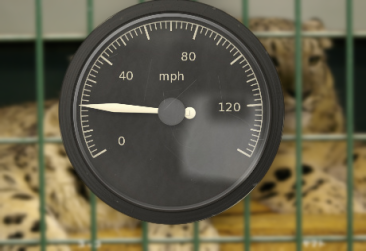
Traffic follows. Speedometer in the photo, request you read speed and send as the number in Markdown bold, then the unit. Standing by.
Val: **20** mph
